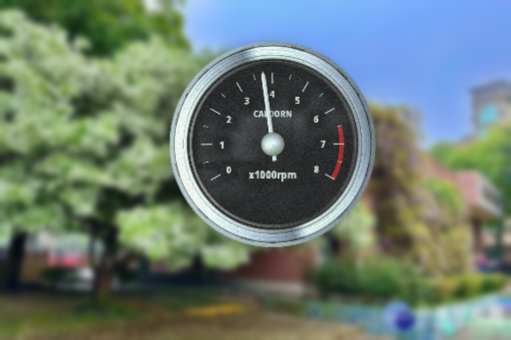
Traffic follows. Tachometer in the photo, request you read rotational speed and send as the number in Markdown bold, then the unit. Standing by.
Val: **3750** rpm
